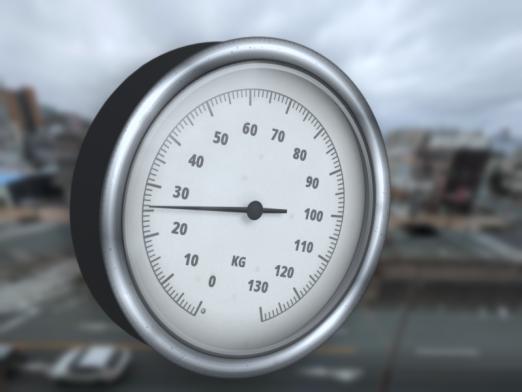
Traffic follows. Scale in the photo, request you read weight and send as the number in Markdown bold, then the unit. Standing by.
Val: **26** kg
